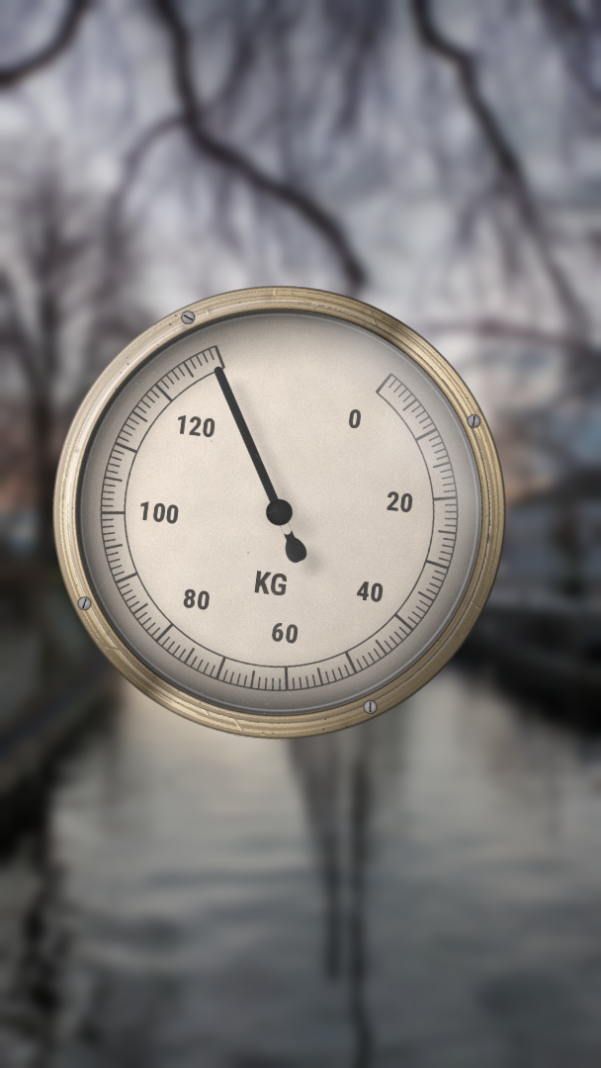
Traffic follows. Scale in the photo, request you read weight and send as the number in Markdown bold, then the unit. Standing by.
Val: **129** kg
